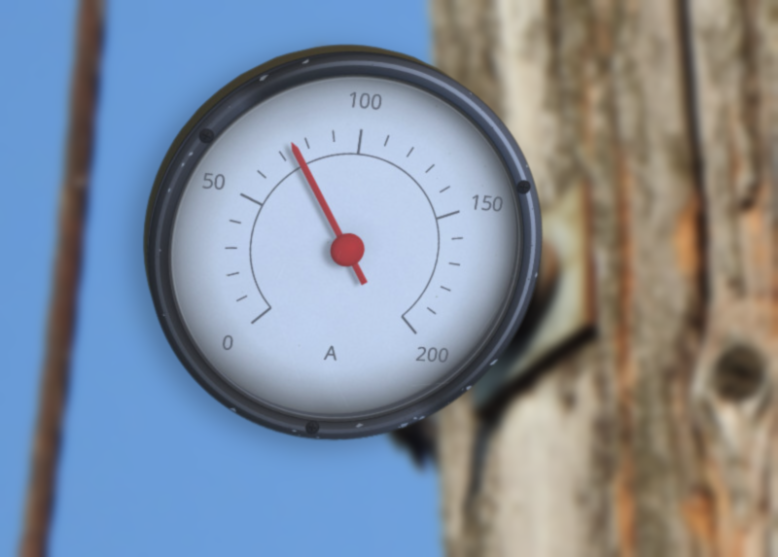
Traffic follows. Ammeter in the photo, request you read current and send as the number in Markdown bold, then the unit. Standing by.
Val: **75** A
